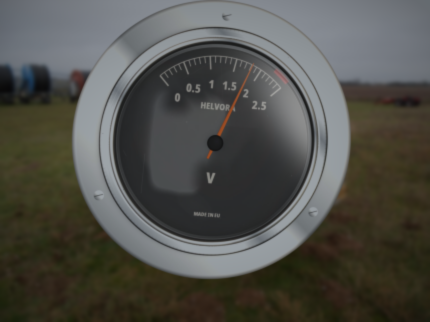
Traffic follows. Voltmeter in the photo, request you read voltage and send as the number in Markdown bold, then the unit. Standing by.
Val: **1.8** V
